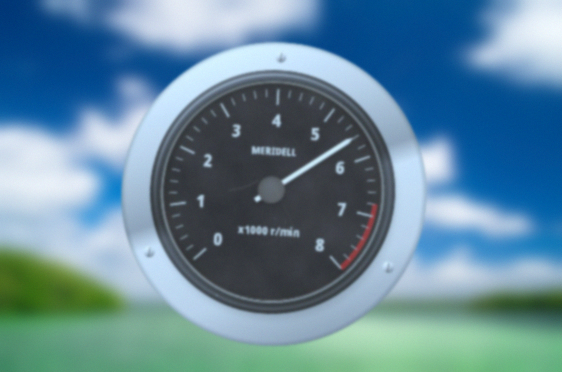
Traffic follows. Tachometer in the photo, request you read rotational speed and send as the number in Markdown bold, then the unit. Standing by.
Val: **5600** rpm
